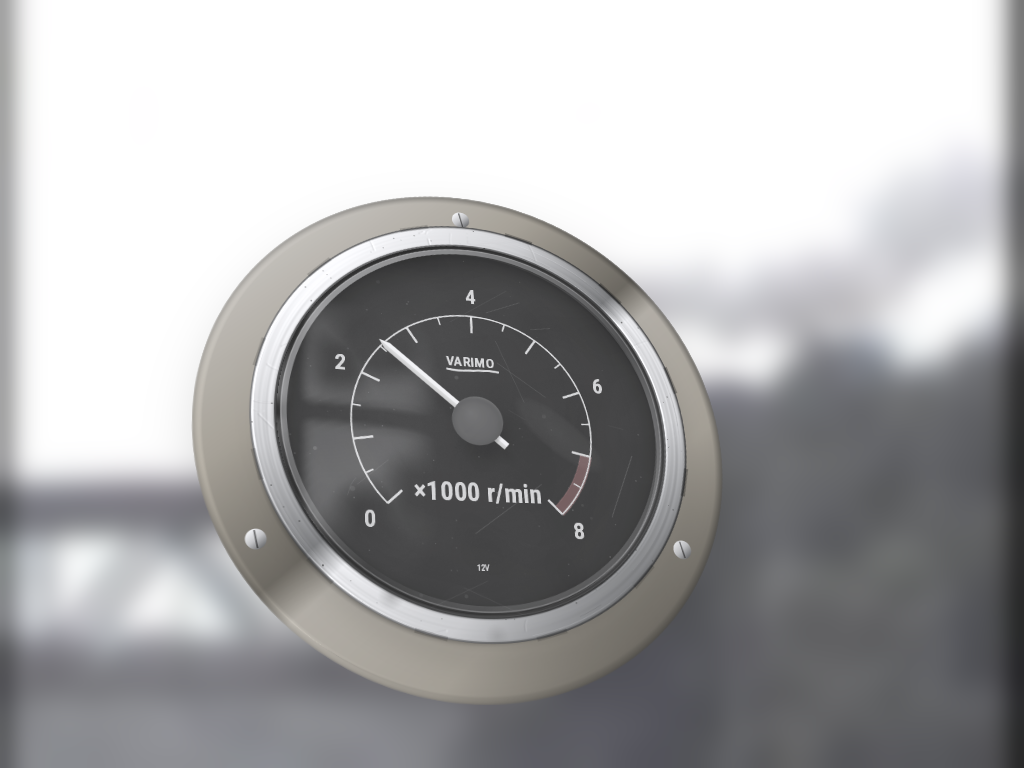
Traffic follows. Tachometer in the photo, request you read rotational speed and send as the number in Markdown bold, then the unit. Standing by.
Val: **2500** rpm
